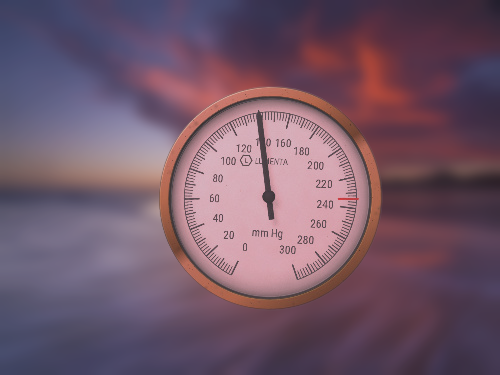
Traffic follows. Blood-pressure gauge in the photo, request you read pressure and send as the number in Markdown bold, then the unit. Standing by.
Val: **140** mmHg
